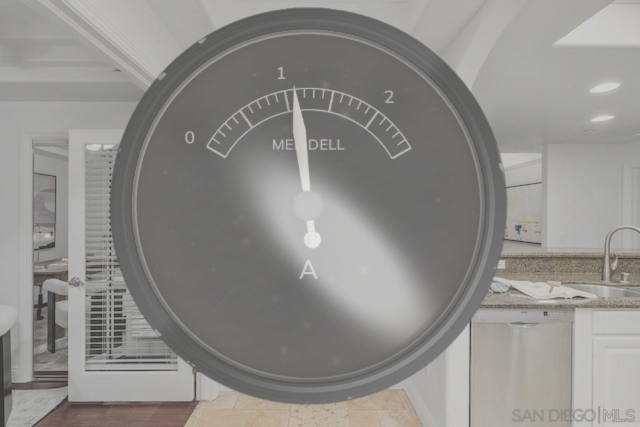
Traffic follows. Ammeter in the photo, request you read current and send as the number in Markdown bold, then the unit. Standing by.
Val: **1.1** A
